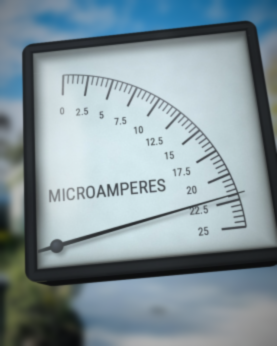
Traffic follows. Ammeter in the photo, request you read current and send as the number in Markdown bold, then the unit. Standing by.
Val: **22** µA
